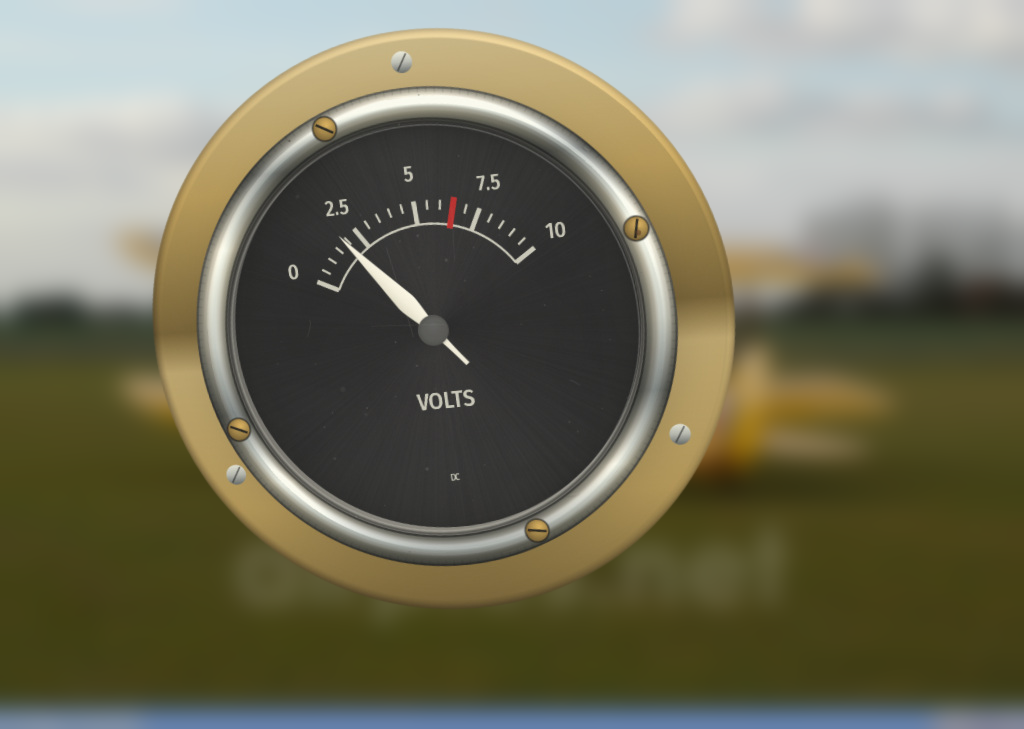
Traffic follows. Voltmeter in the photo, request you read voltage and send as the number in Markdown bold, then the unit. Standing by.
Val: **2** V
